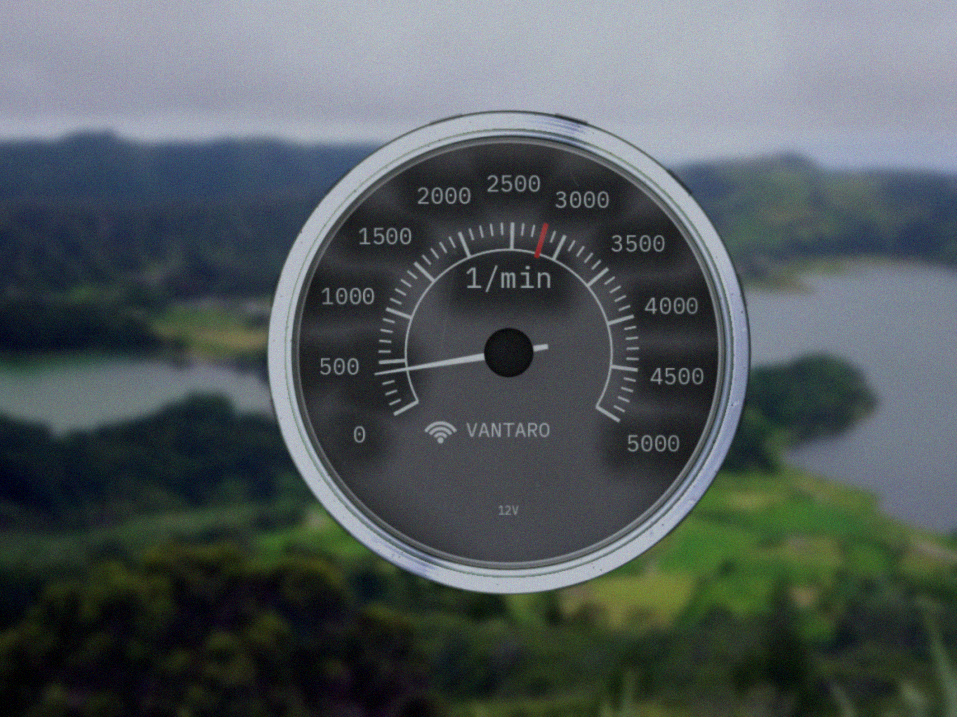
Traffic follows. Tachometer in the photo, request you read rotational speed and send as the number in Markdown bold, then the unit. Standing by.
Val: **400** rpm
